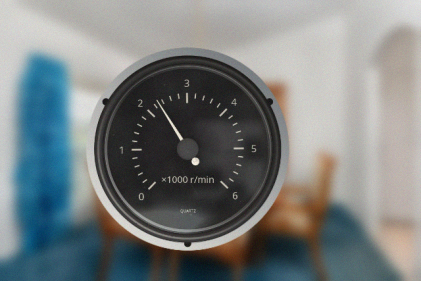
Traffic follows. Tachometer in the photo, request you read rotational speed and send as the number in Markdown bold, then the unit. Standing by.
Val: **2300** rpm
